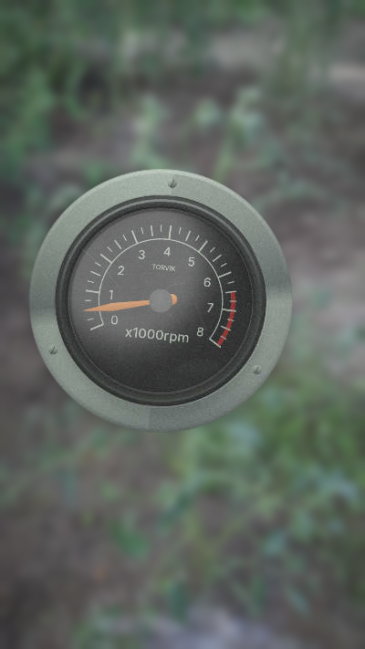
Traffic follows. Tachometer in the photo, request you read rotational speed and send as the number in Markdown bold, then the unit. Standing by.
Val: **500** rpm
